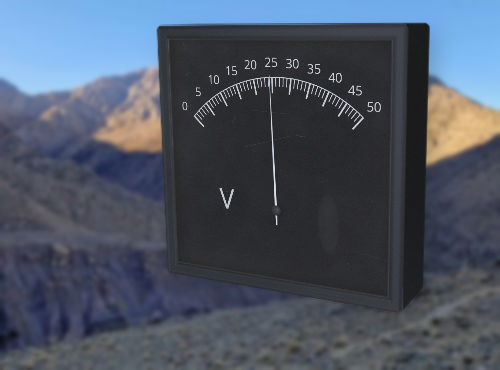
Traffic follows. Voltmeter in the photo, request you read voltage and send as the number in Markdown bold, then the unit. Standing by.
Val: **25** V
